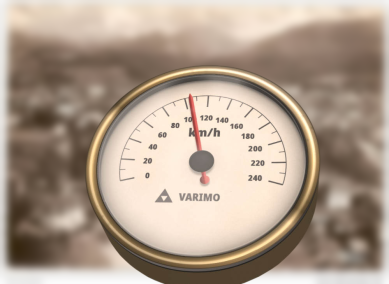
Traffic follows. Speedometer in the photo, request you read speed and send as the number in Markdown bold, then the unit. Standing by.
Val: **105** km/h
